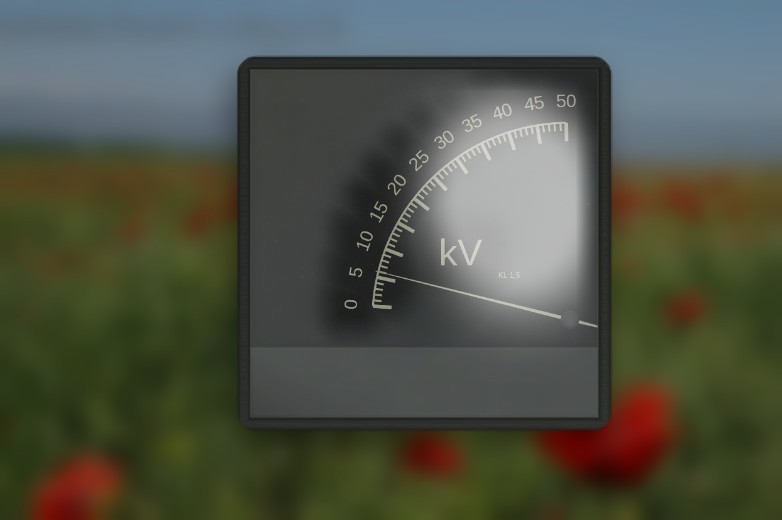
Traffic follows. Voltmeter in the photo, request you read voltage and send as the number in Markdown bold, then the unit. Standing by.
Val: **6** kV
